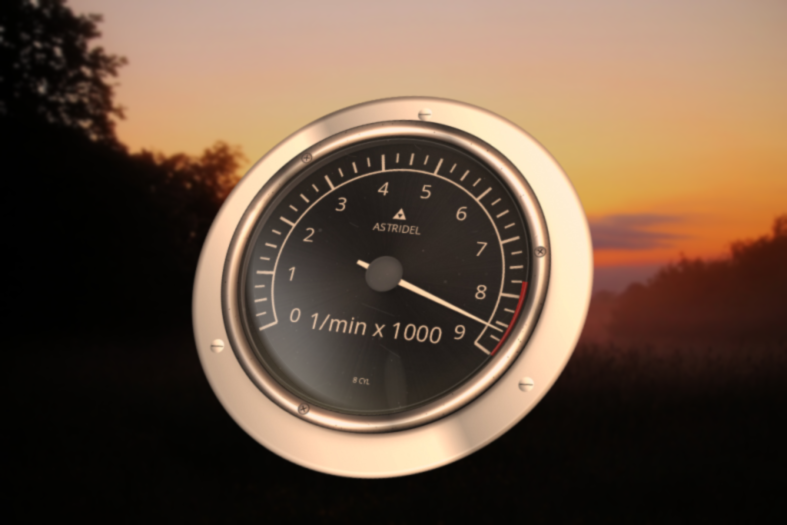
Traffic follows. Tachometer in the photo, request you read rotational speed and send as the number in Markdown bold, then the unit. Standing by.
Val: **8625** rpm
